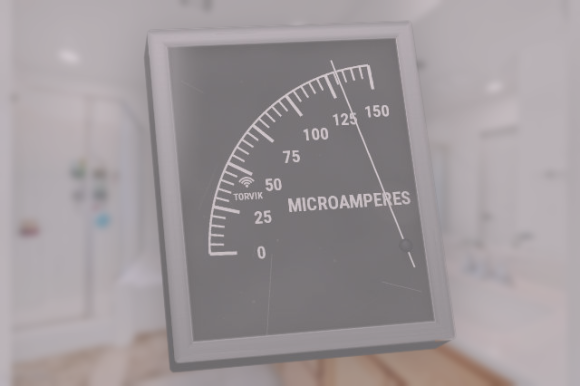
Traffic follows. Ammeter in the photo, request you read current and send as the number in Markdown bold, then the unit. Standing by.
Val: **130** µA
